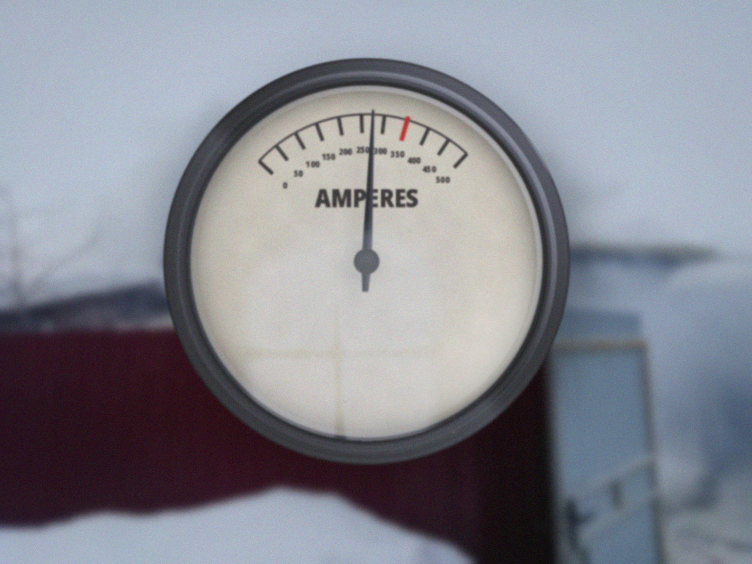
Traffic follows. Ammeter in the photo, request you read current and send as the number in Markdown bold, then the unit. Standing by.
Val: **275** A
